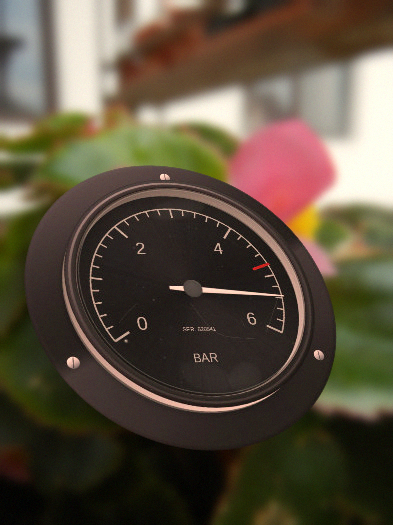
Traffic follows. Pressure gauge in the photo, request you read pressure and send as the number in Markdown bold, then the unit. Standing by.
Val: **5.4** bar
